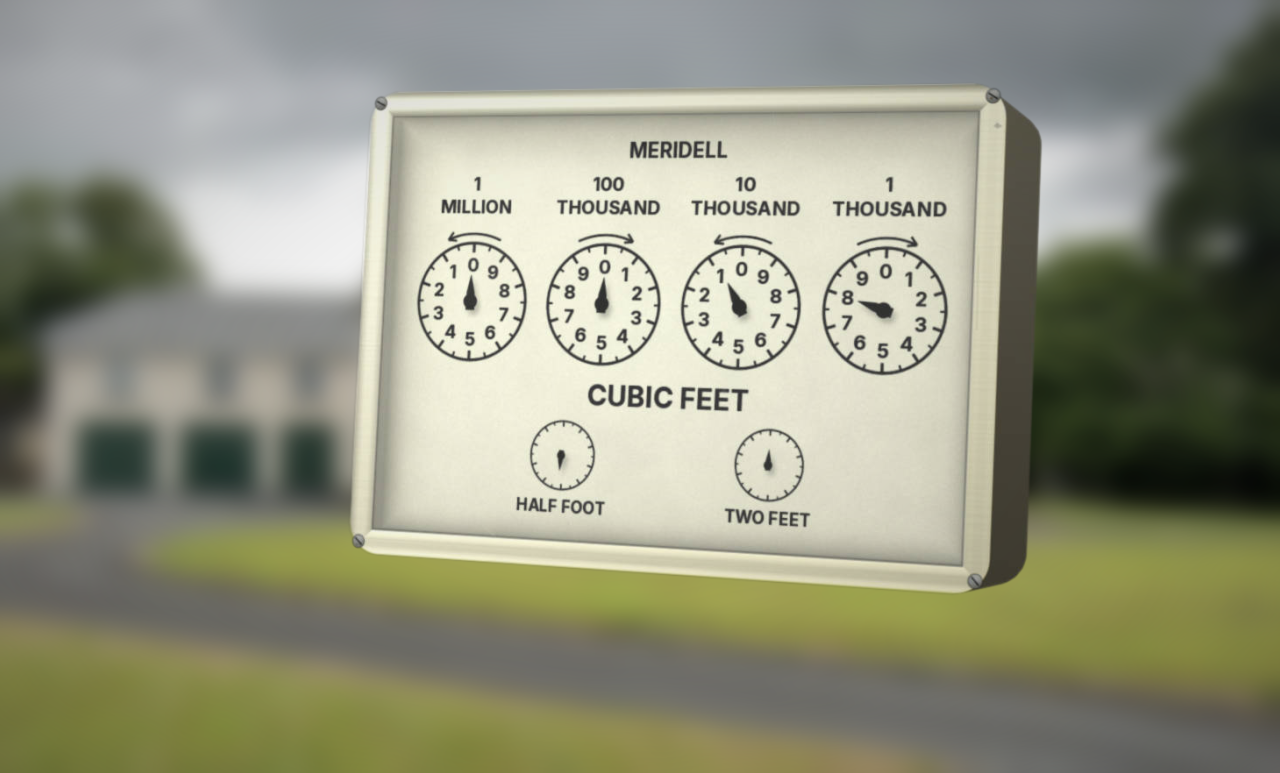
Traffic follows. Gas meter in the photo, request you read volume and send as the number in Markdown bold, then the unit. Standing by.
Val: **800** ft³
